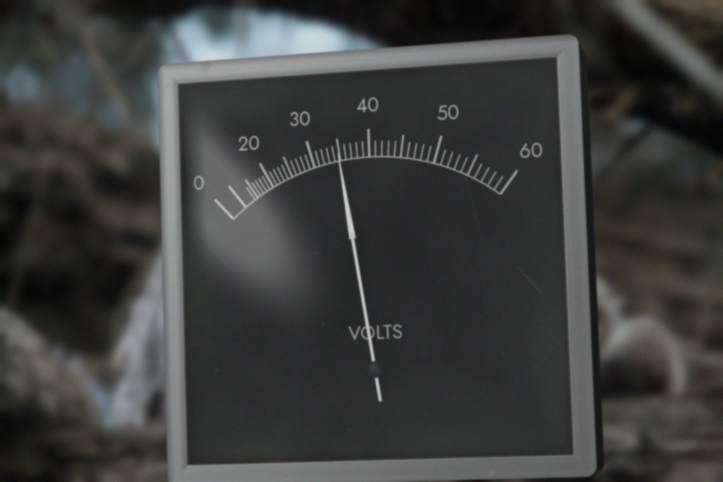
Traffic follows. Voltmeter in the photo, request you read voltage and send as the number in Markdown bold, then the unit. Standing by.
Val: **35** V
